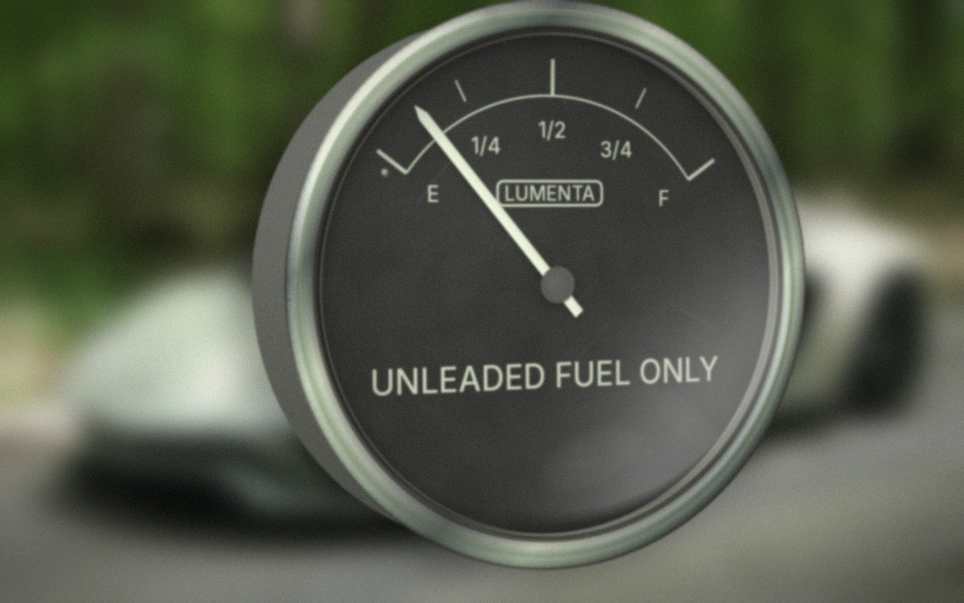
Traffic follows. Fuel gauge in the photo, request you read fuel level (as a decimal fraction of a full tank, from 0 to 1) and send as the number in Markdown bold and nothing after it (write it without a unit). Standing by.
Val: **0.125**
